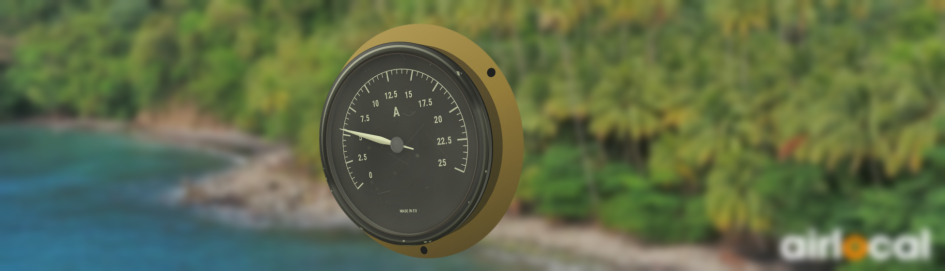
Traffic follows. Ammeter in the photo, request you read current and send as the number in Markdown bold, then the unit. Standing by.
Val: **5.5** A
